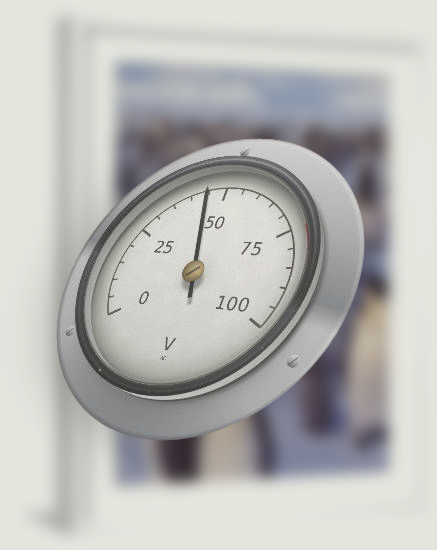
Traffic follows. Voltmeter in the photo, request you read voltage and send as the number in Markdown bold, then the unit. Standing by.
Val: **45** V
